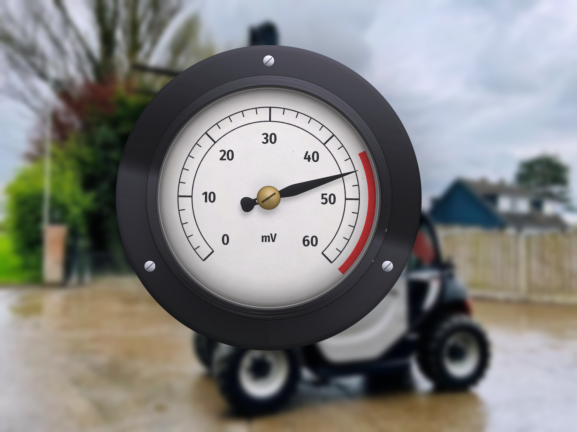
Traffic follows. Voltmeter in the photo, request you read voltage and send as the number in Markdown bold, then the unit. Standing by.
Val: **46** mV
